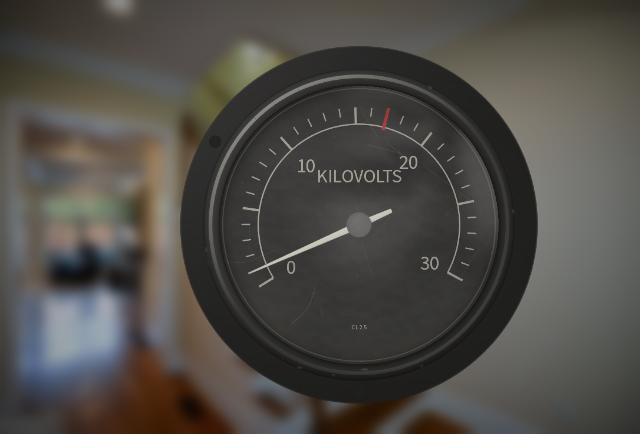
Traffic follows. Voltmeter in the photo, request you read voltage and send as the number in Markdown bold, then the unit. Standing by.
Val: **1** kV
